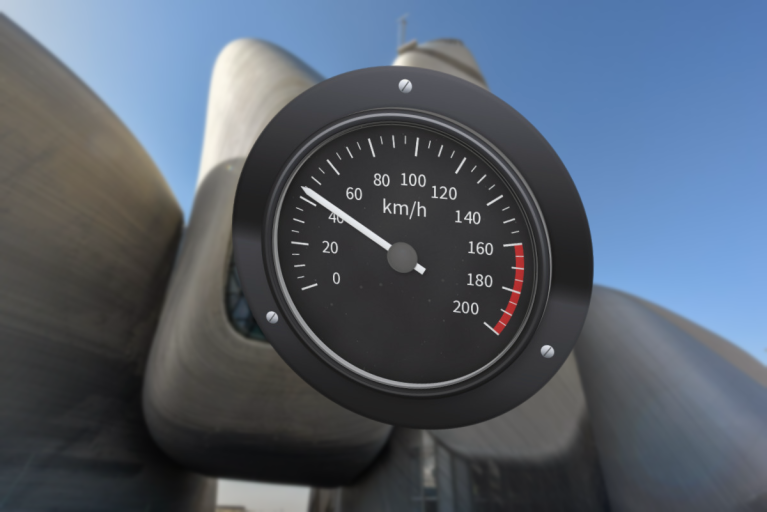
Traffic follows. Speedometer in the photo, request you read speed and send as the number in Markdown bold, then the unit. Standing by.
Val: **45** km/h
